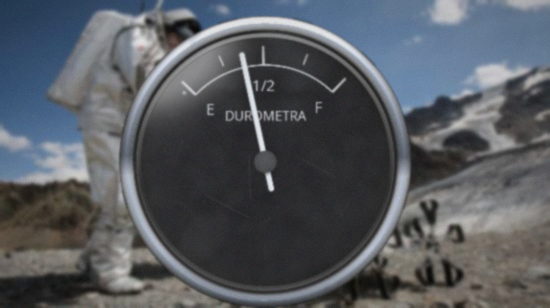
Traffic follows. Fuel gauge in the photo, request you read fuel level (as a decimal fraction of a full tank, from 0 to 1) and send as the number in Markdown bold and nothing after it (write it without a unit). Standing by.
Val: **0.375**
